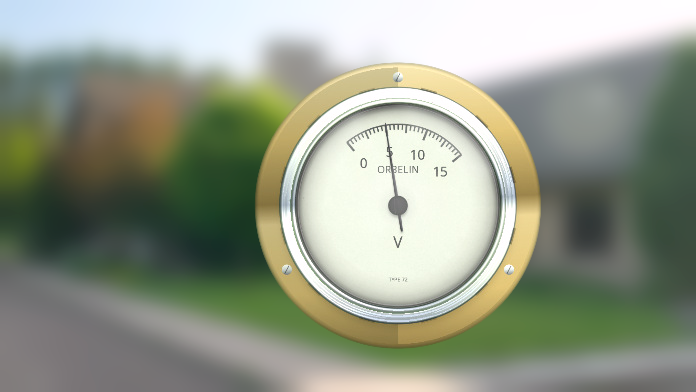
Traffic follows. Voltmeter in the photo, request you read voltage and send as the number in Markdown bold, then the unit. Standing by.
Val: **5** V
